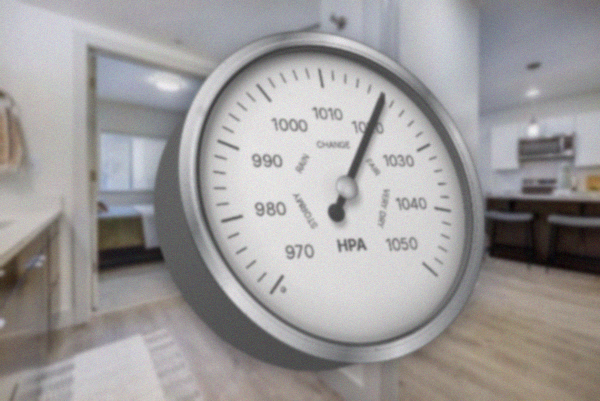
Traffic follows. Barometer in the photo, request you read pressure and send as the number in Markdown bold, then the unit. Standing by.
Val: **1020** hPa
